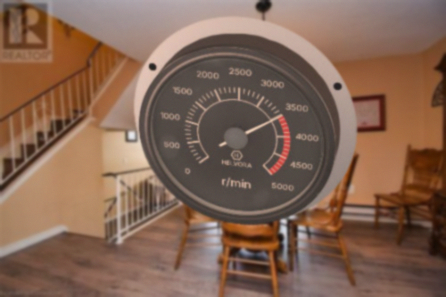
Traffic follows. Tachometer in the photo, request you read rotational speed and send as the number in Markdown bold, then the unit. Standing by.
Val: **3500** rpm
